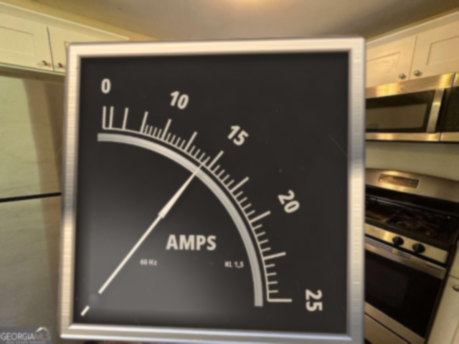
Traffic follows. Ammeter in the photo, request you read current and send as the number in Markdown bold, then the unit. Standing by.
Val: **14.5** A
